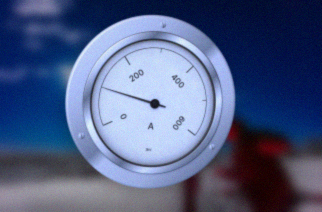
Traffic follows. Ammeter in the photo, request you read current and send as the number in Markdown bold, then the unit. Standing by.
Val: **100** A
